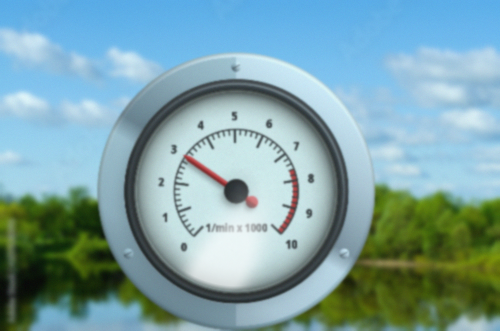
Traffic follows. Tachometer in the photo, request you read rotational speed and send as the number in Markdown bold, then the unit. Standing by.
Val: **3000** rpm
